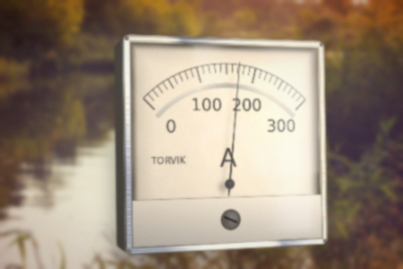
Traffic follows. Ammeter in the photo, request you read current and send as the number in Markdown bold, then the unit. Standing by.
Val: **170** A
